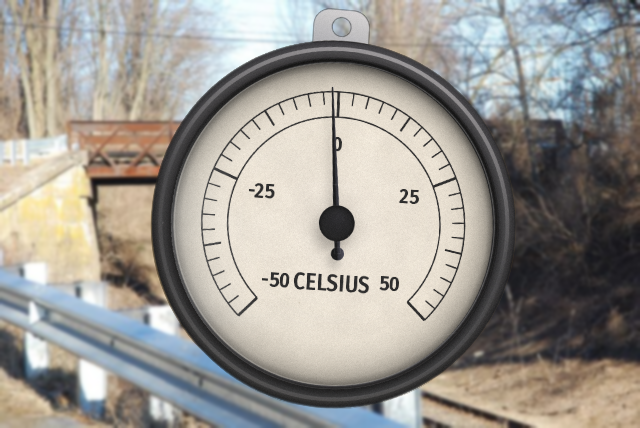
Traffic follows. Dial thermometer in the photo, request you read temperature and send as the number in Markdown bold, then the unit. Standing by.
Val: **-1.25** °C
